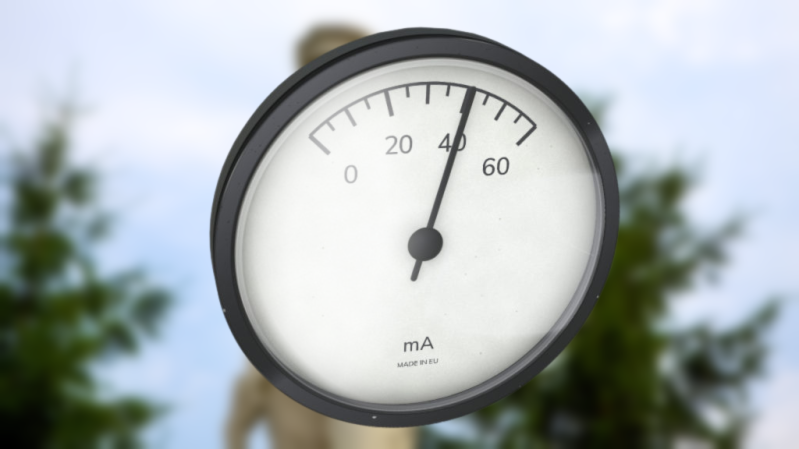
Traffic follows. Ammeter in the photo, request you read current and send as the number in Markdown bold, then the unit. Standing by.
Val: **40** mA
